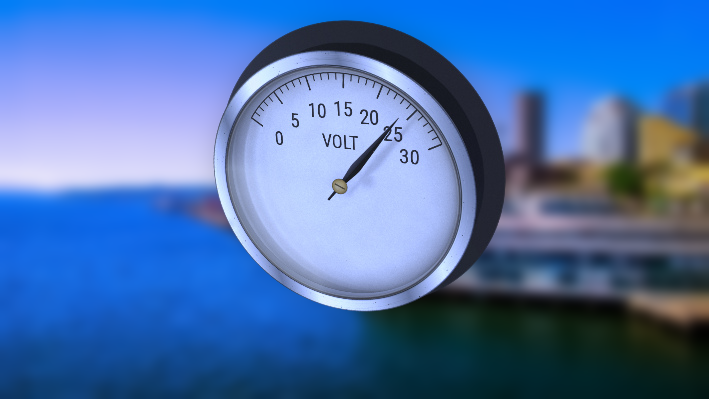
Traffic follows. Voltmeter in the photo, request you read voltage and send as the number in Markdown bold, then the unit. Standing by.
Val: **24** V
